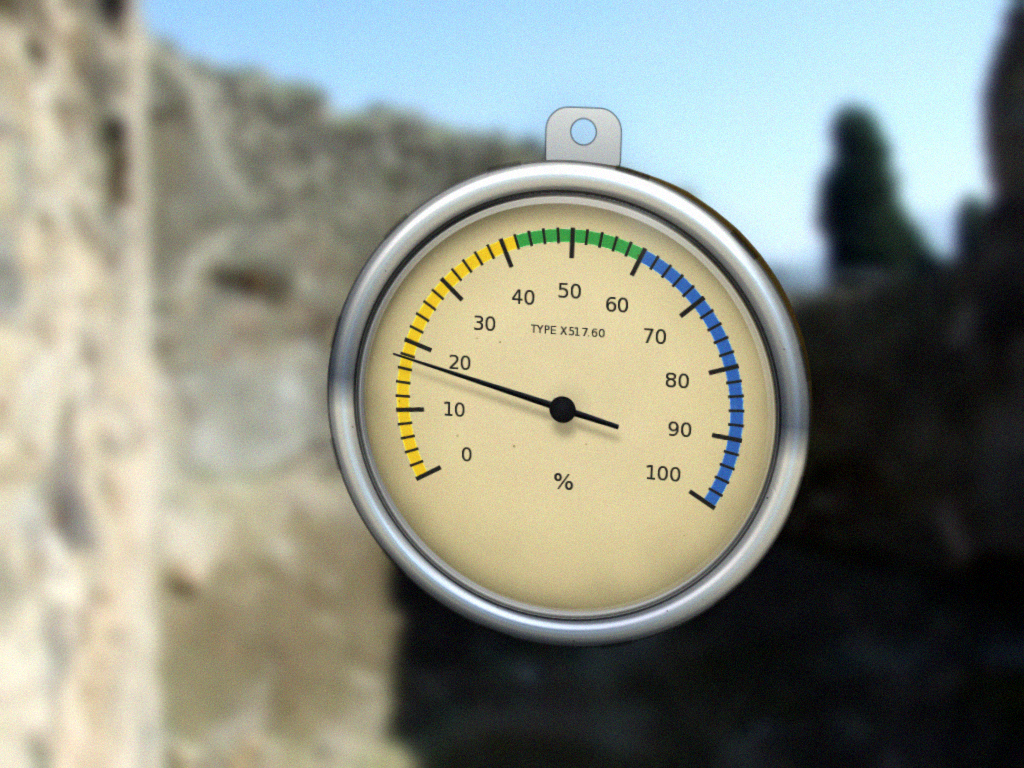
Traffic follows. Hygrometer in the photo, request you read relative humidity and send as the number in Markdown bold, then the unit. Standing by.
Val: **18** %
